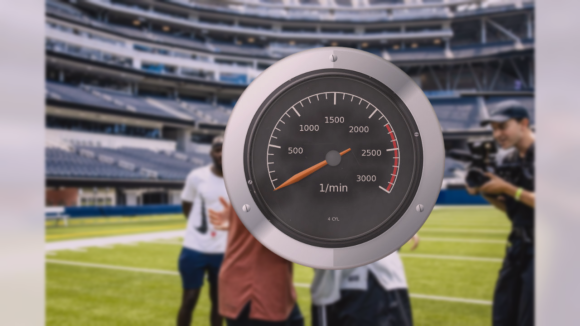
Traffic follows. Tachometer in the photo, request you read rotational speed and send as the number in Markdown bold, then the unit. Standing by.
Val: **0** rpm
